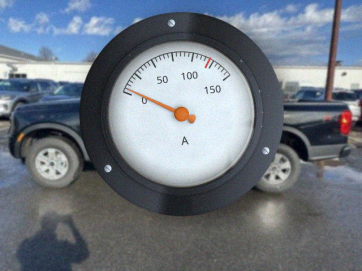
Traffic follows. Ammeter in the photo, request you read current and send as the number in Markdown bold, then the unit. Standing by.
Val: **5** A
